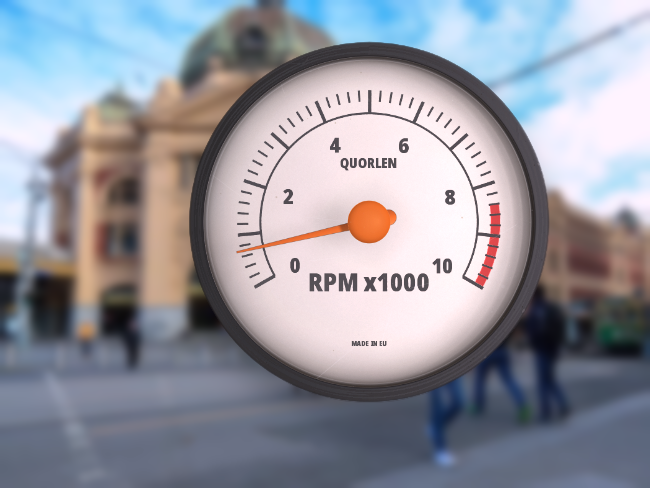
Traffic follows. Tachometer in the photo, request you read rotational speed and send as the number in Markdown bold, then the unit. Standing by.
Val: **700** rpm
